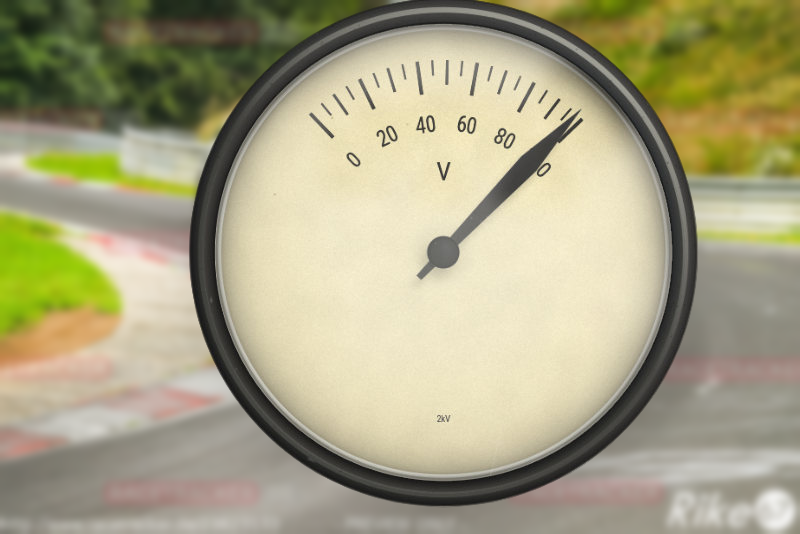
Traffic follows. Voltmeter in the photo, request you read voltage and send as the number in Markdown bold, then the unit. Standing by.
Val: **97.5** V
